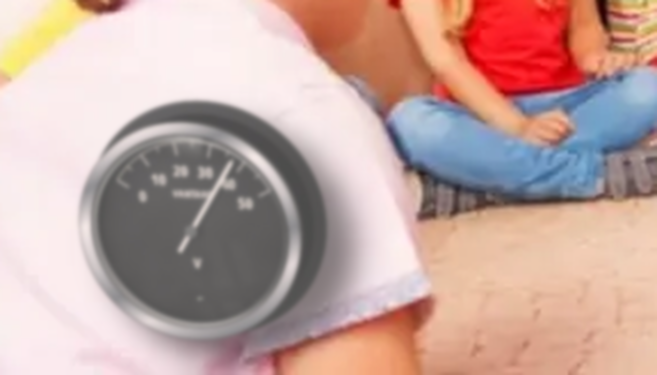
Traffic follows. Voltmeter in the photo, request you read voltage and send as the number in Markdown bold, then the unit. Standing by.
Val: **37.5** V
